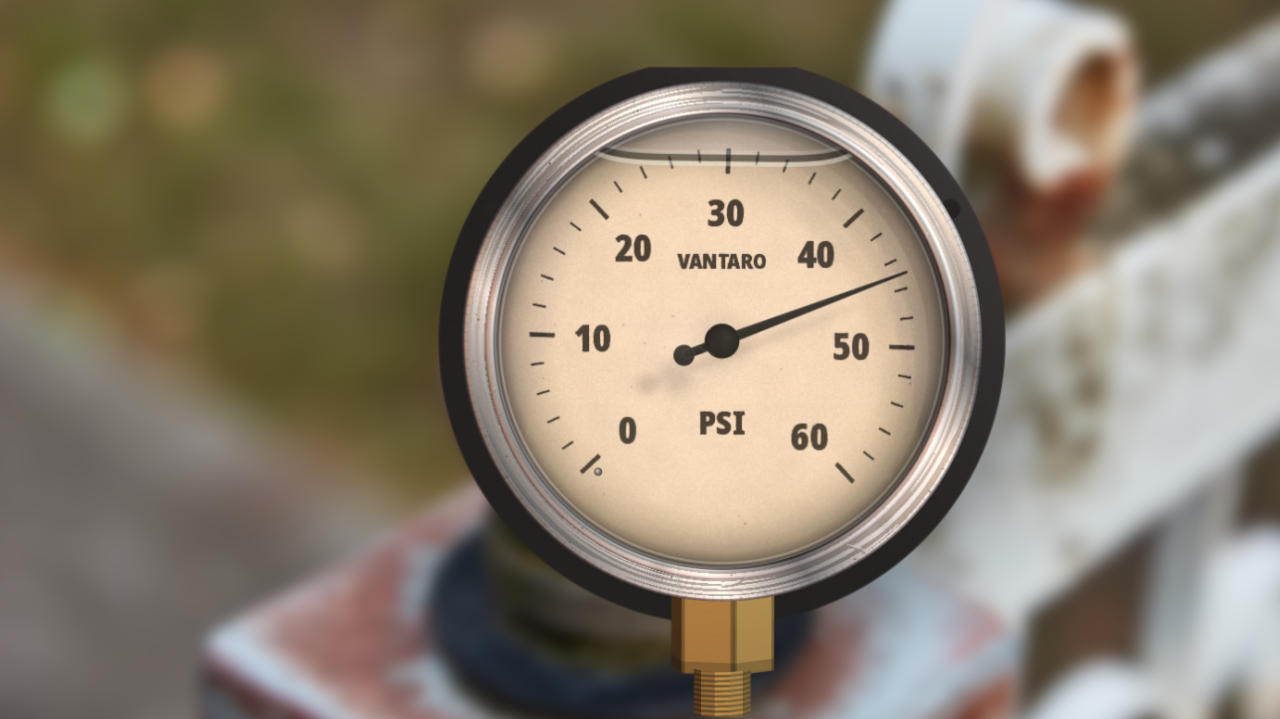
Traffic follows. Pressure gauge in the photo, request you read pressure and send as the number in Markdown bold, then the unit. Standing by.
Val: **45** psi
